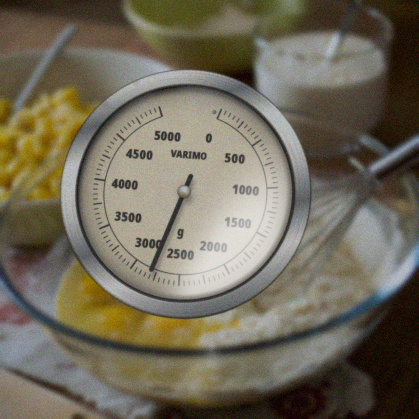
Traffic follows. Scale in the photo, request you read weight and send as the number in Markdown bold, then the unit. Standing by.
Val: **2800** g
